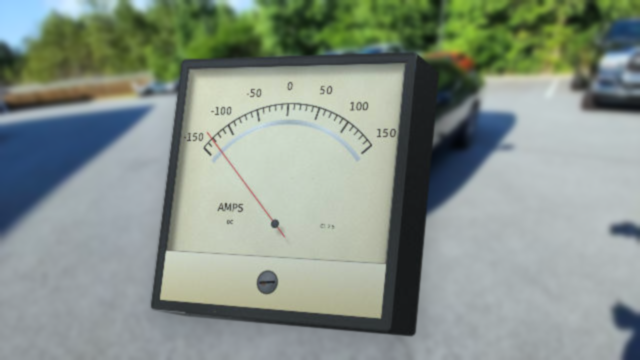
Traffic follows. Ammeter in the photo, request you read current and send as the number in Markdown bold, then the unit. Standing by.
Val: **-130** A
